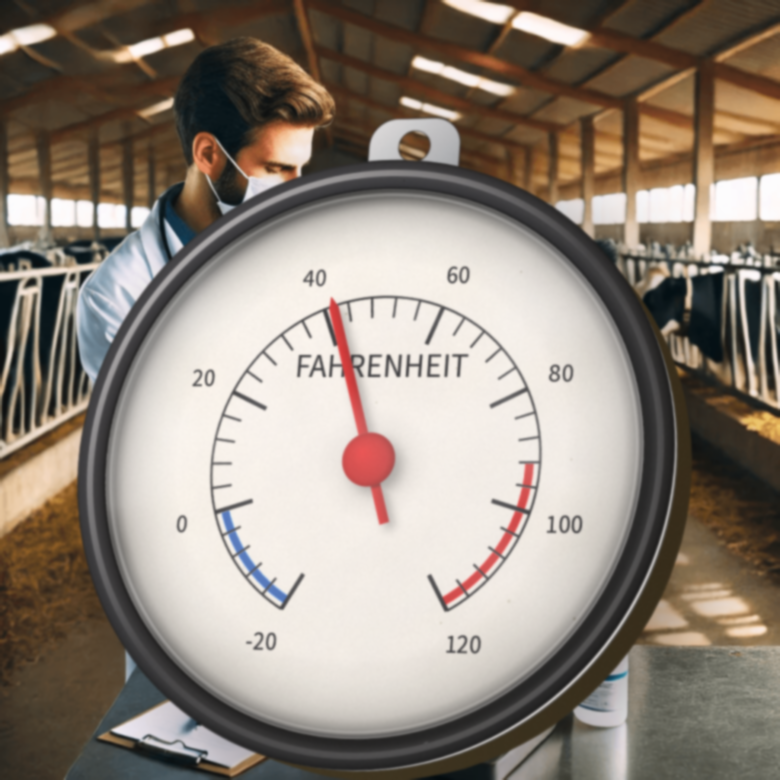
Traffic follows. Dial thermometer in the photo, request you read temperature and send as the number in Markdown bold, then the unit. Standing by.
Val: **42** °F
